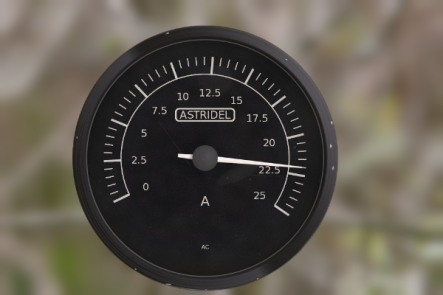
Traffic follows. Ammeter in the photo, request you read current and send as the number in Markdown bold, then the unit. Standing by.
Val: **22** A
